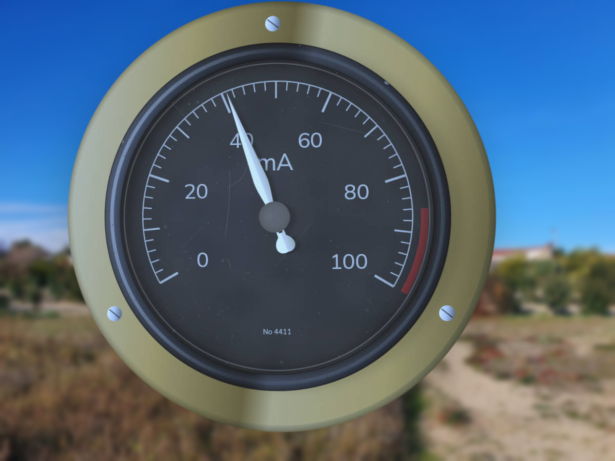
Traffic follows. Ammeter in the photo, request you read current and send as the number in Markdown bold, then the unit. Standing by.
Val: **41** mA
